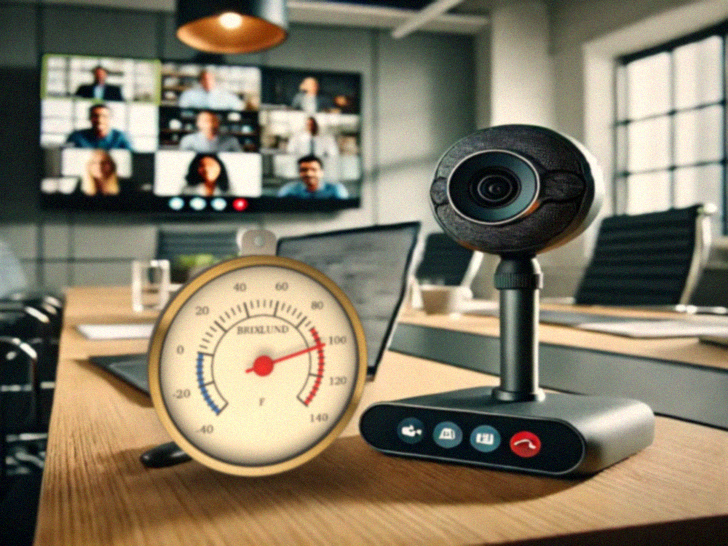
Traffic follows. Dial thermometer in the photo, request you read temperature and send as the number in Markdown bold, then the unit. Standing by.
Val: **100** °F
